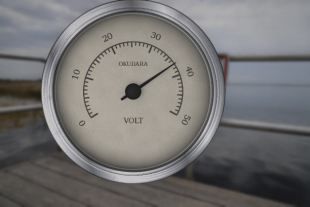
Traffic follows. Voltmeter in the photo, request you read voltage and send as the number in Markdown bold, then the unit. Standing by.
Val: **37** V
